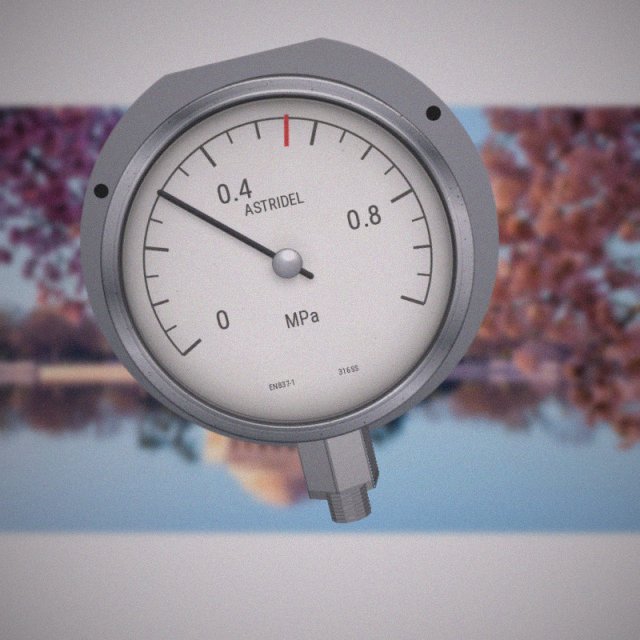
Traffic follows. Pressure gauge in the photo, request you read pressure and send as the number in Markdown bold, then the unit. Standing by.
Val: **0.3** MPa
